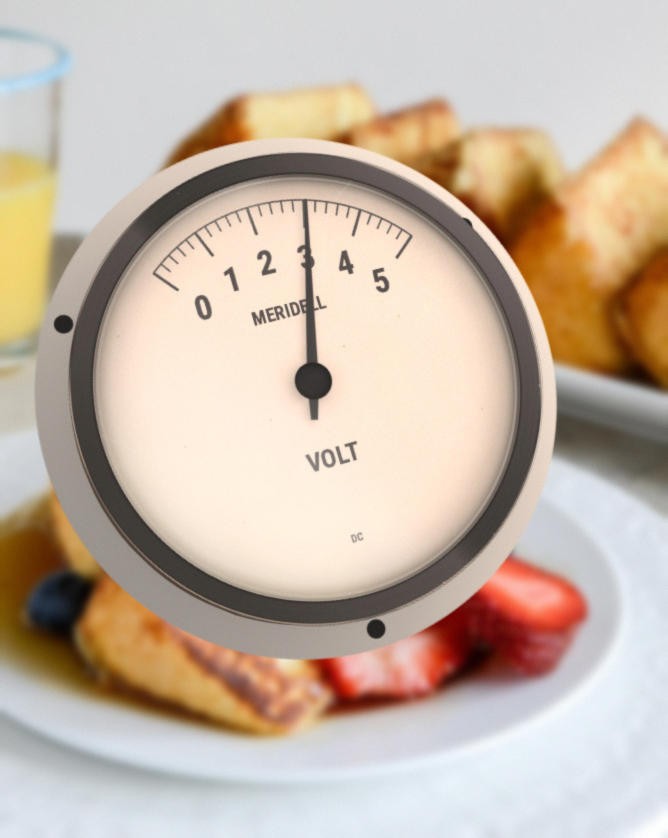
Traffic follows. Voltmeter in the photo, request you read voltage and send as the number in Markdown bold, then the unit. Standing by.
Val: **3** V
